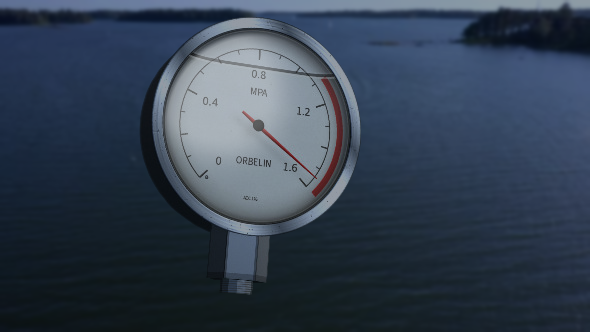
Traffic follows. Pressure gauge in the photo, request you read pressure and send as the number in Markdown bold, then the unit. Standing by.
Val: **1.55** MPa
